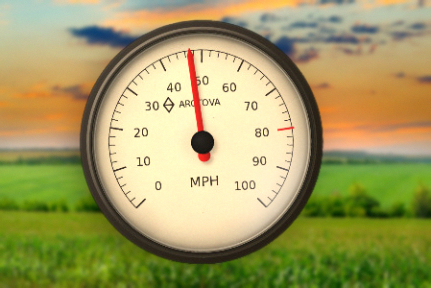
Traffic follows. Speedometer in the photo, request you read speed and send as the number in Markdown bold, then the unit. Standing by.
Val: **47** mph
